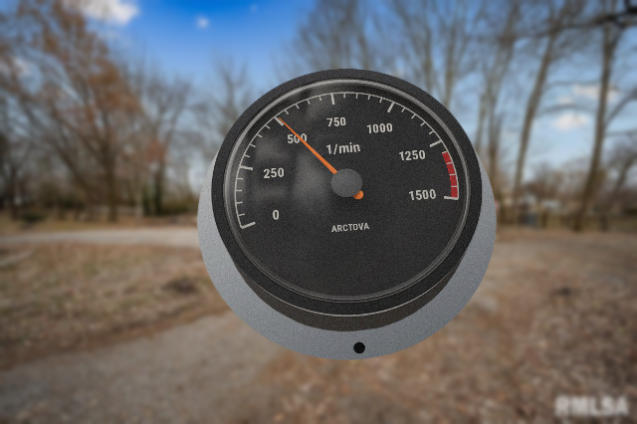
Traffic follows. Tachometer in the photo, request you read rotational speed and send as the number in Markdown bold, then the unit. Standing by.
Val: **500** rpm
